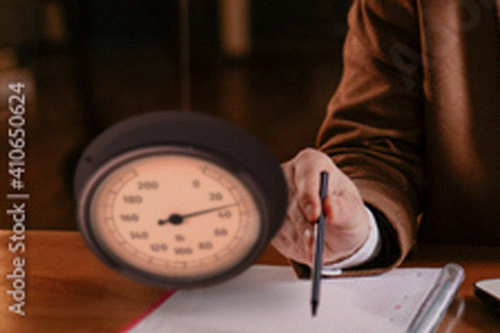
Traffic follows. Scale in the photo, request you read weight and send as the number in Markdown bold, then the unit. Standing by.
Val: **30** lb
